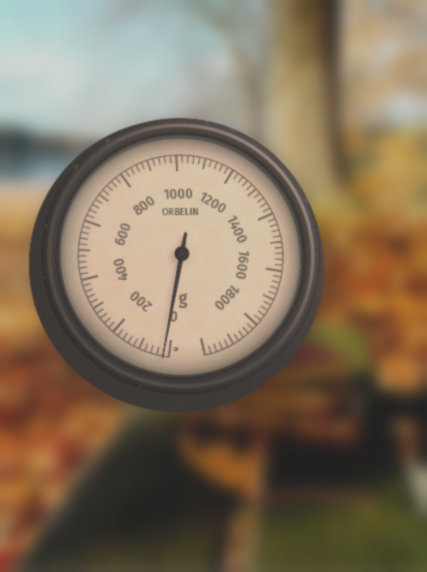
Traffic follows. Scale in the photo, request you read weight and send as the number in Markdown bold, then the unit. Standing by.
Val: **20** g
